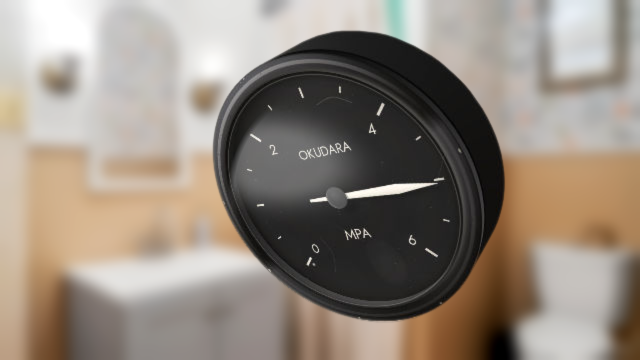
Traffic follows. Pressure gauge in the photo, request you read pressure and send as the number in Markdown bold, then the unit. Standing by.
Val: **5** MPa
